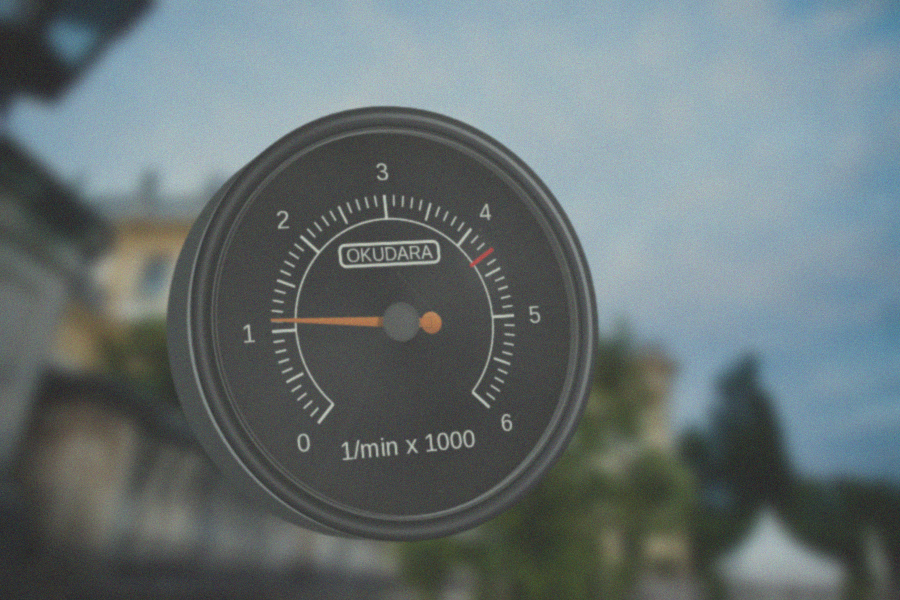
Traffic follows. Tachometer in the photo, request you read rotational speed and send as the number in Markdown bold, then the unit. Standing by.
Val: **1100** rpm
